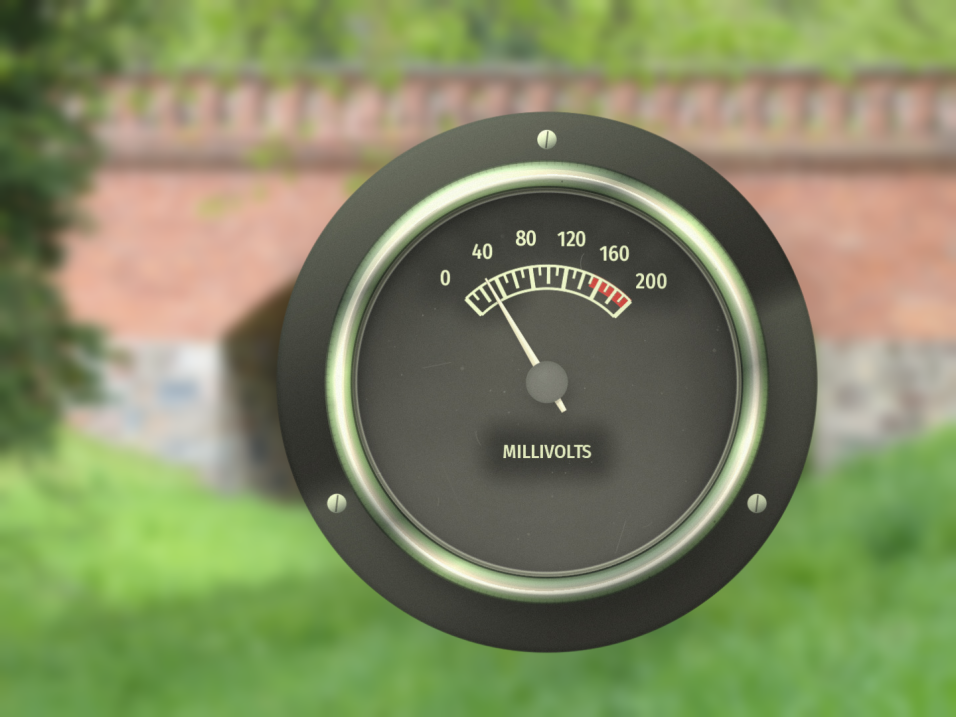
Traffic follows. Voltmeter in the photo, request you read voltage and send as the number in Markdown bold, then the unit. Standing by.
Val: **30** mV
